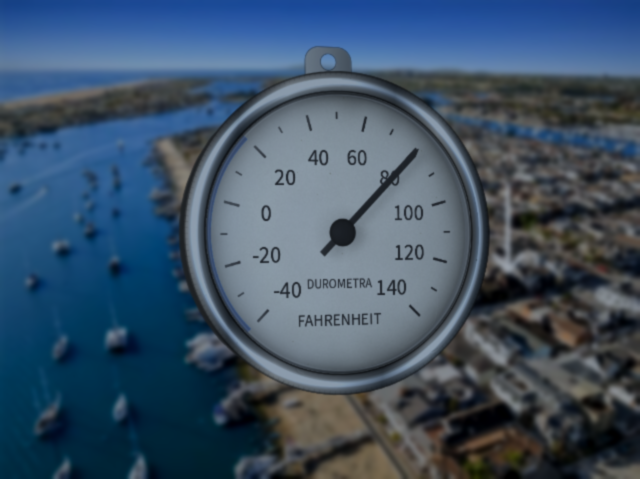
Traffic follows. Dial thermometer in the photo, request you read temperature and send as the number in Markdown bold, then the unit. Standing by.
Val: **80** °F
